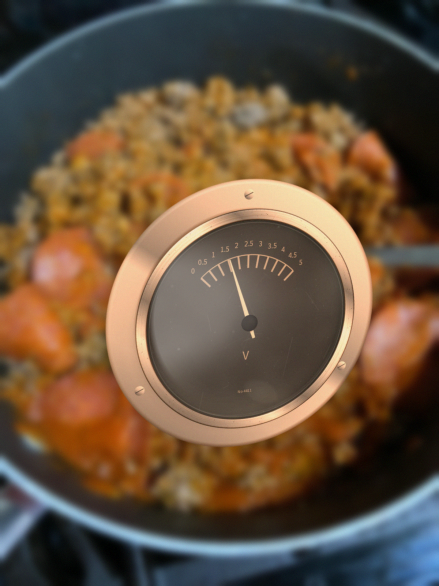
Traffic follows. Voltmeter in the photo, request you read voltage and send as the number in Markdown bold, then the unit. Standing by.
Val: **1.5** V
